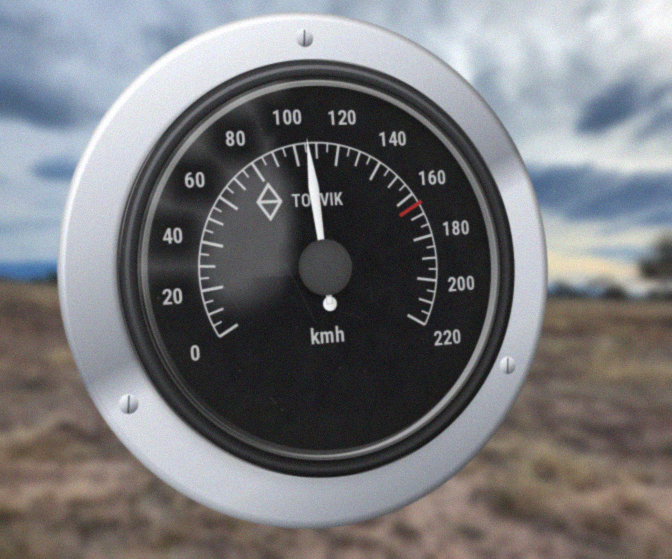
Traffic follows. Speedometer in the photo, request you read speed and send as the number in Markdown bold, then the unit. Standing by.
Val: **105** km/h
